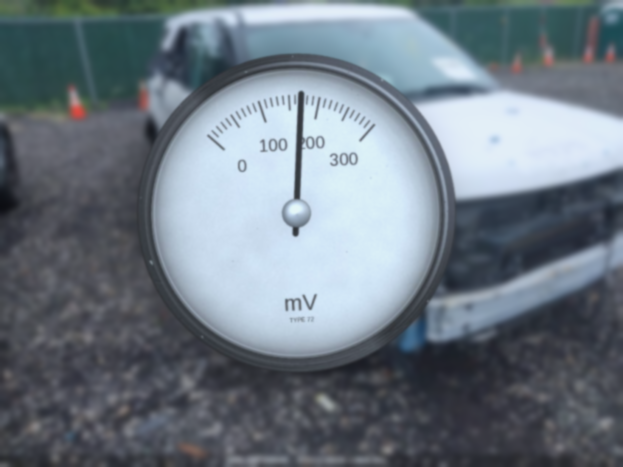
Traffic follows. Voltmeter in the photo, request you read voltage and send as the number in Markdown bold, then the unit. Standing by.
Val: **170** mV
